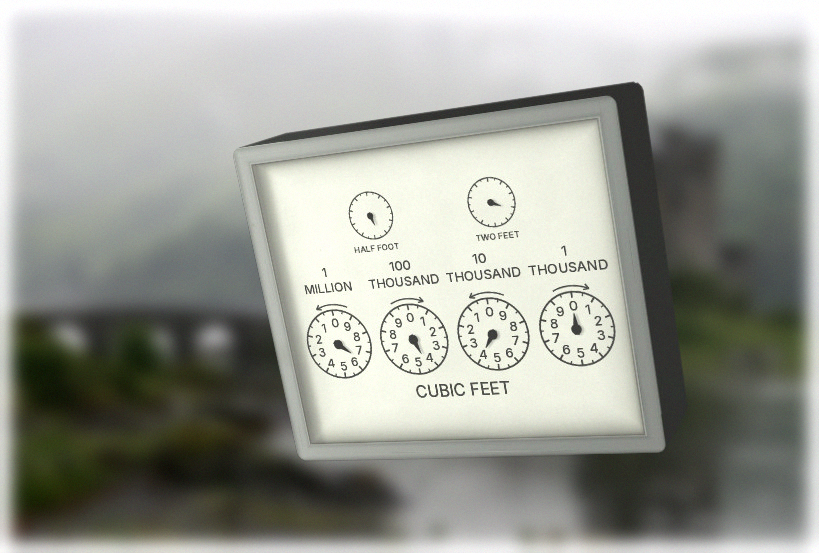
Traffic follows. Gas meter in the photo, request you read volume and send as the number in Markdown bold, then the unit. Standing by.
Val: **644000** ft³
